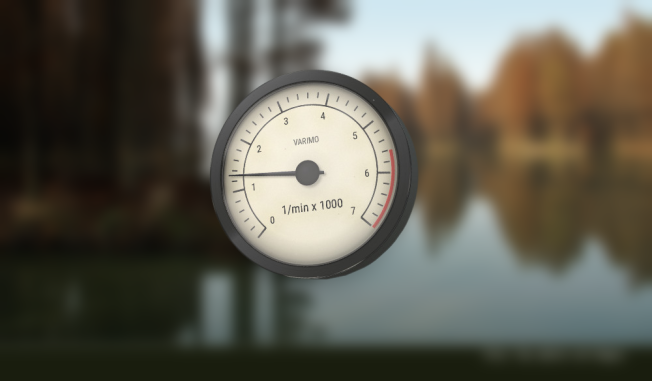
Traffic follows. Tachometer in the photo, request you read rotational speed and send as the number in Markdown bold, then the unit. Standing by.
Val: **1300** rpm
